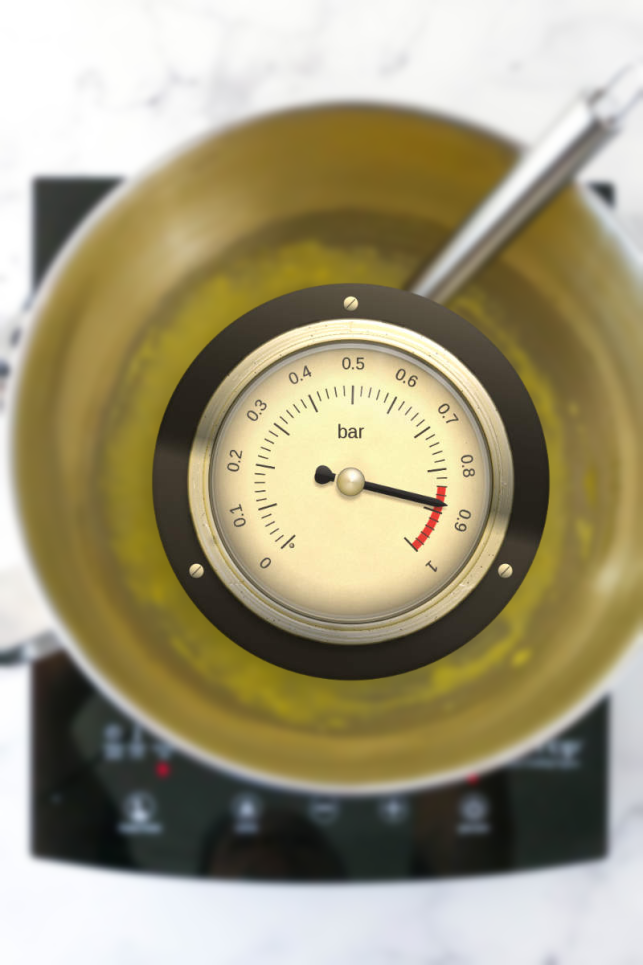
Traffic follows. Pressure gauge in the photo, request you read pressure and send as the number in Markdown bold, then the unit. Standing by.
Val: **0.88** bar
